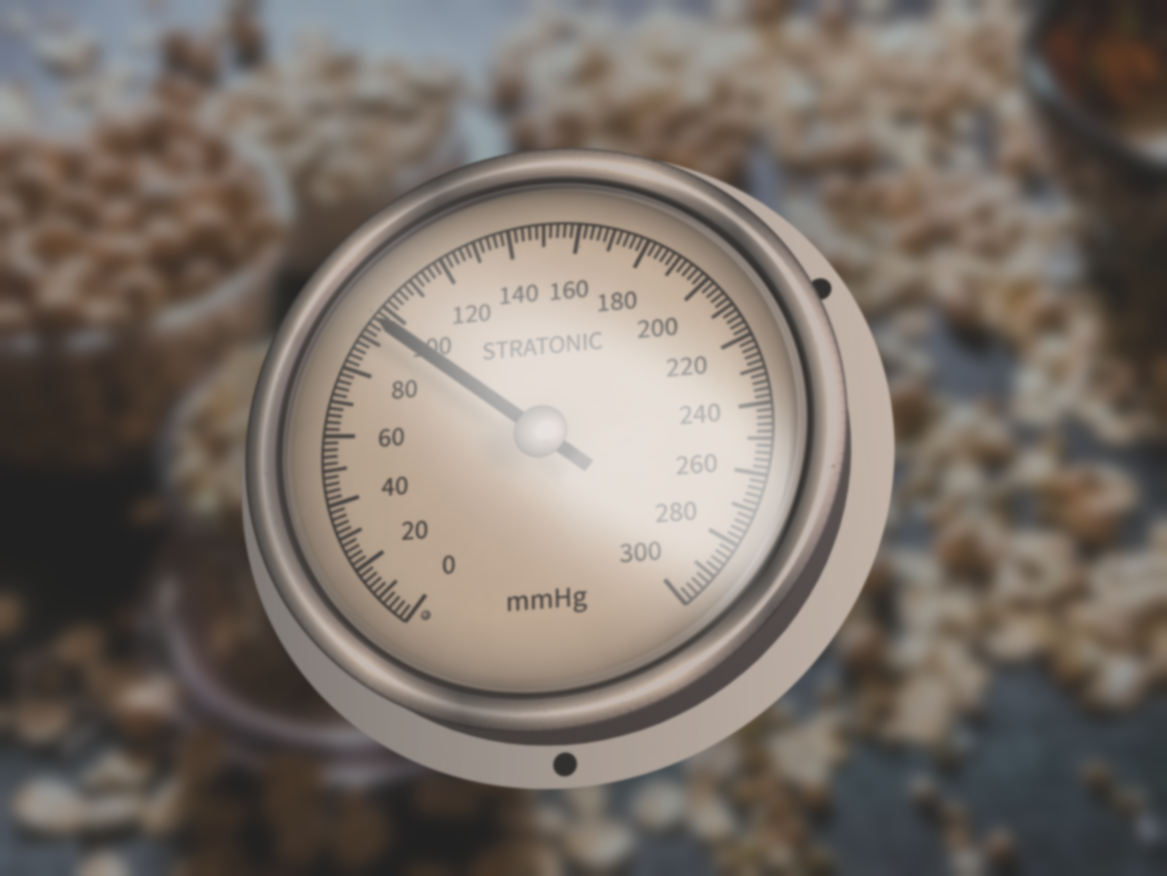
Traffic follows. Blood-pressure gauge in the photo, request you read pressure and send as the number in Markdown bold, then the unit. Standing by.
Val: **96** mmHg
